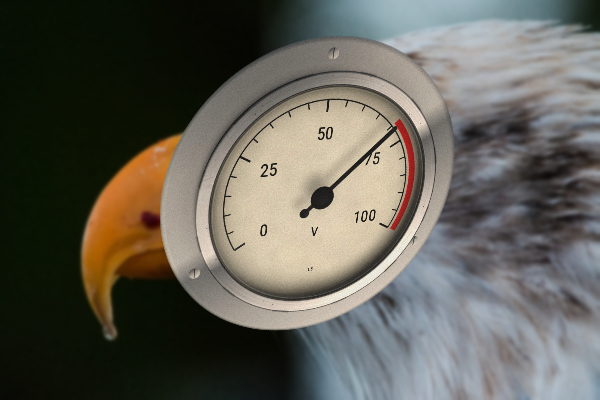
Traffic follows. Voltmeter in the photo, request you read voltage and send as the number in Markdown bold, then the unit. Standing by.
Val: **70** V
